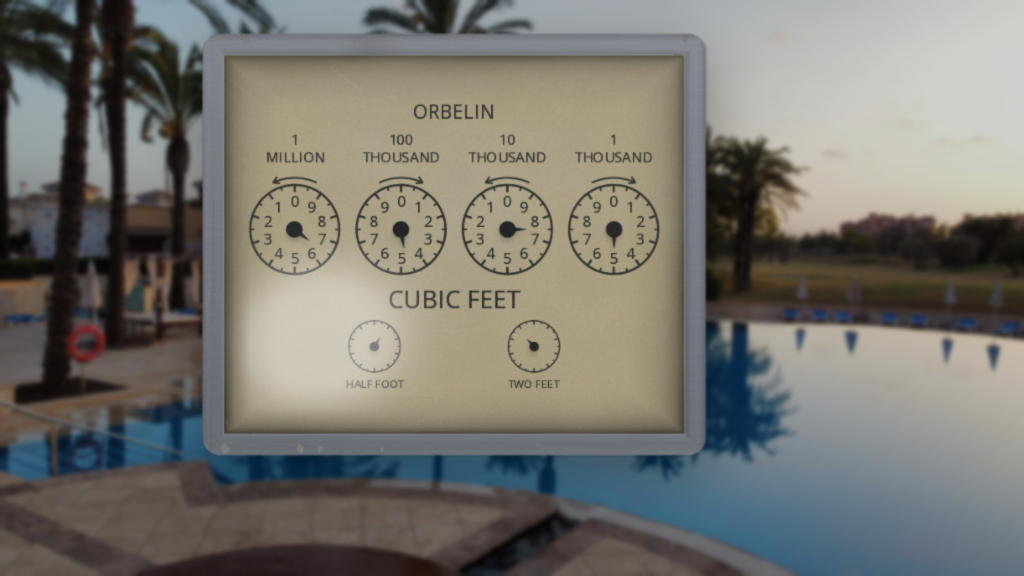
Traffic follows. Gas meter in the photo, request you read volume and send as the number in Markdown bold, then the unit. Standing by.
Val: **647500** ft³
